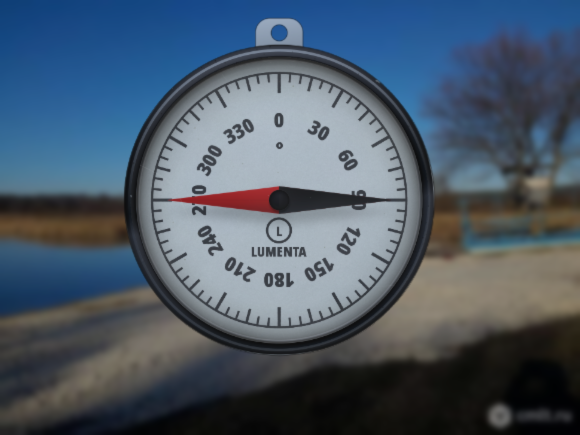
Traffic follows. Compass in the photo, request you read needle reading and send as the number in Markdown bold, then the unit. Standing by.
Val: **270** °
